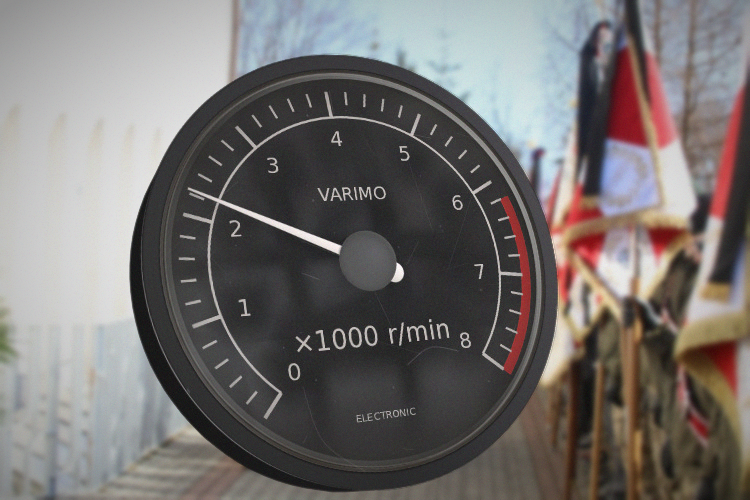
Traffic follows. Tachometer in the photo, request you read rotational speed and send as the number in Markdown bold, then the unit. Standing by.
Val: **2200** rpm
